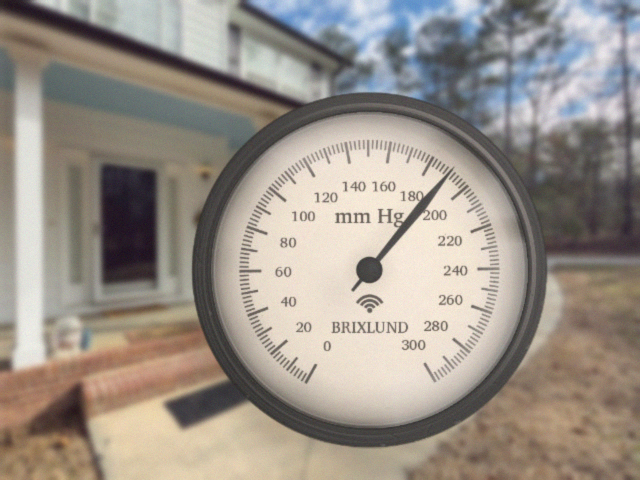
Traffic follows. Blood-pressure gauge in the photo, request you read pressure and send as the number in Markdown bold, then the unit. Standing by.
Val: **190** mmHg
